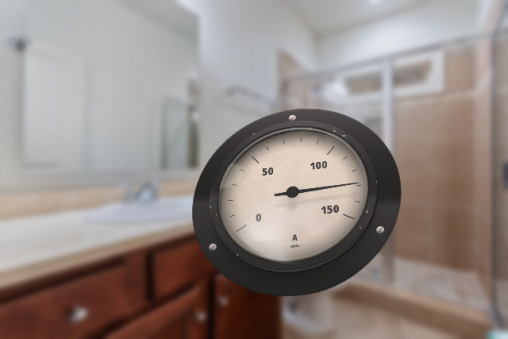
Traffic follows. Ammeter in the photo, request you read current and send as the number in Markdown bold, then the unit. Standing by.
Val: **130** A
